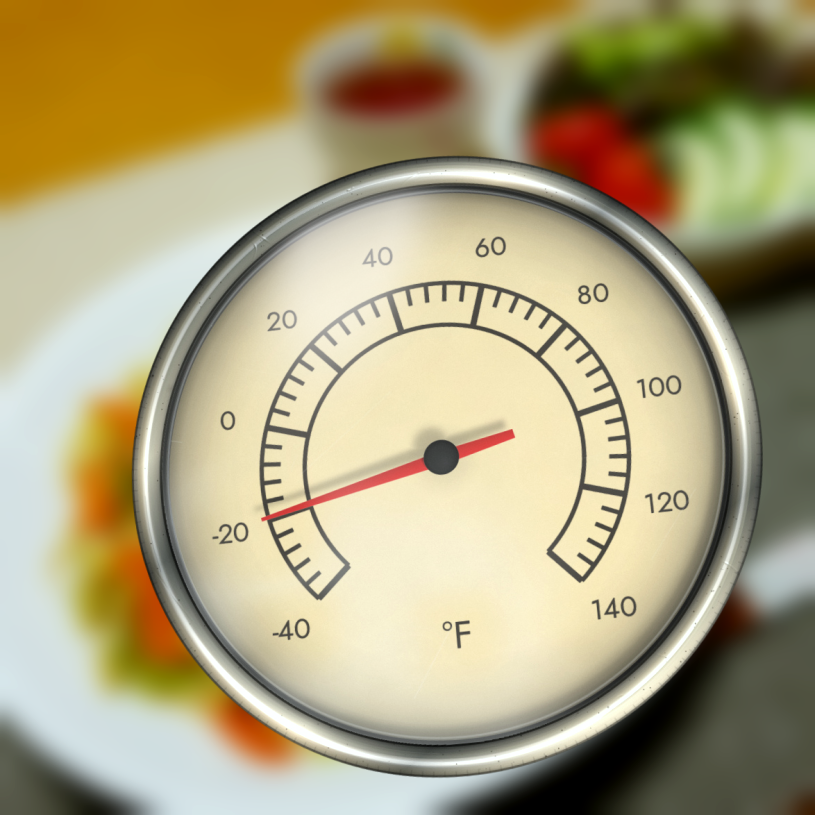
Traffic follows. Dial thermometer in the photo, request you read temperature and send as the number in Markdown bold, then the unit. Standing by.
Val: **-20** °F
